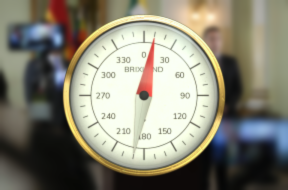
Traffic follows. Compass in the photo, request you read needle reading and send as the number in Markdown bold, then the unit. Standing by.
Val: **10** °
